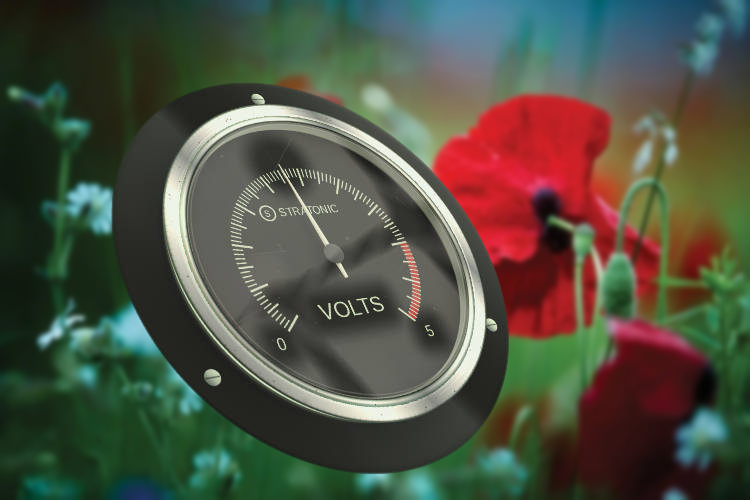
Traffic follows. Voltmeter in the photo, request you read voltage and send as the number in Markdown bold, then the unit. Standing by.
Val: **2.25** V
